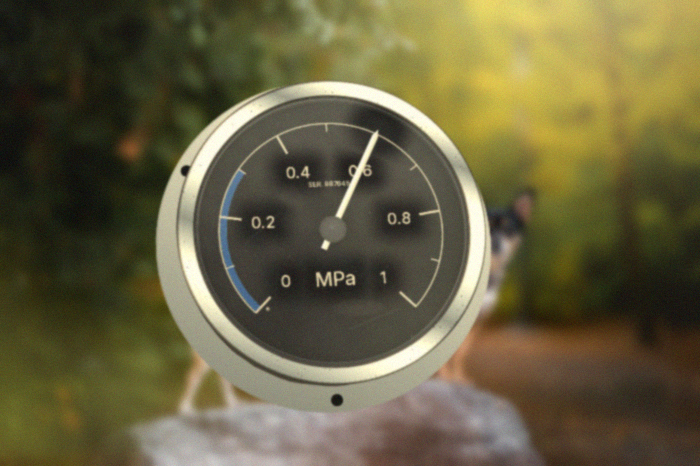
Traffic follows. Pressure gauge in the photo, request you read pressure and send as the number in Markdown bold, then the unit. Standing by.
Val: **0.6** MPa
